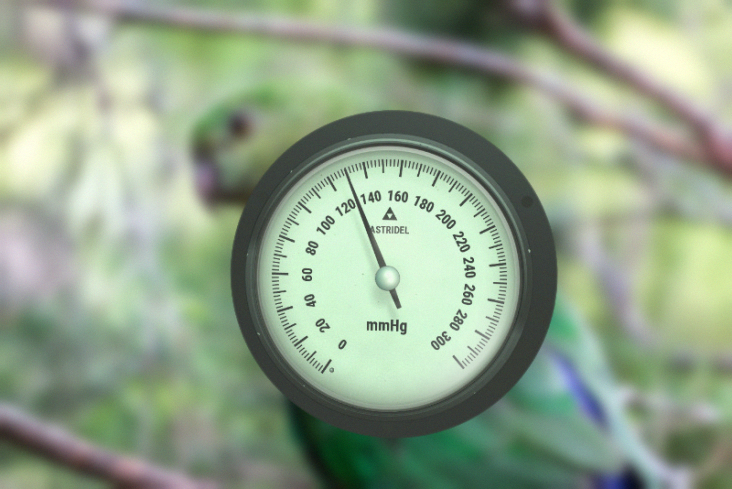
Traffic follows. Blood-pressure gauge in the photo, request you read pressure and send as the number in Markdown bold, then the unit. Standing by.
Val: **130** mmHg
